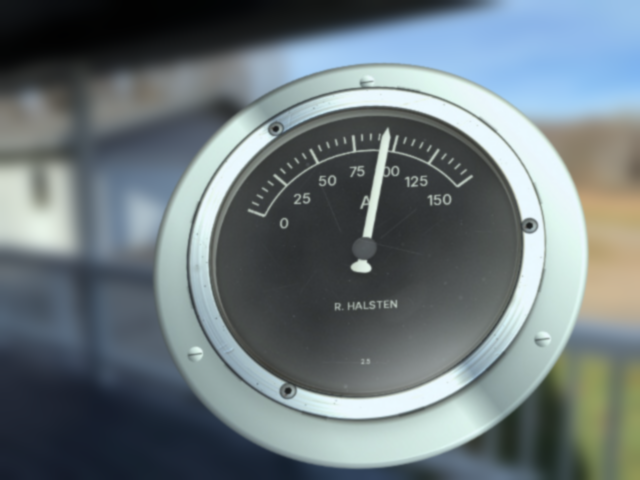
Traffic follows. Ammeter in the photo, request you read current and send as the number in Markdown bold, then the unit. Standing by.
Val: **95** A
